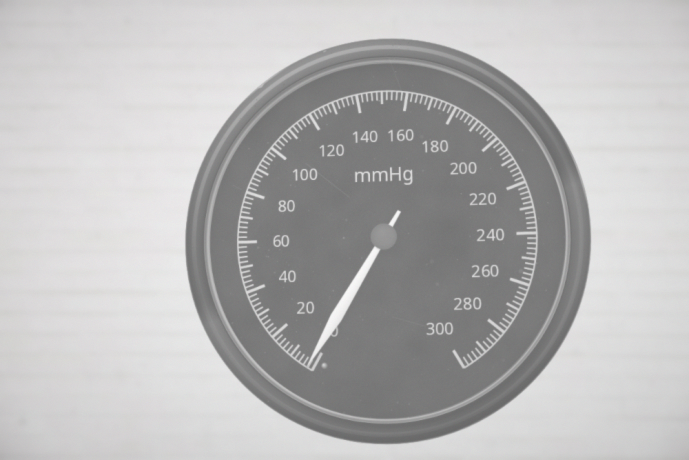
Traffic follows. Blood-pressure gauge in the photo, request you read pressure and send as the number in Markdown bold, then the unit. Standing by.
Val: **2** mmHg
